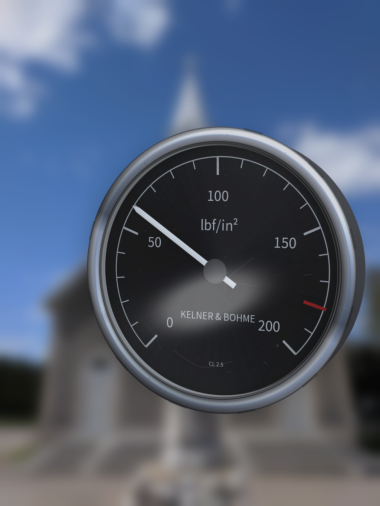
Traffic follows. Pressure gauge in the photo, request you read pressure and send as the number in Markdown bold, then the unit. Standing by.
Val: **60** psi
